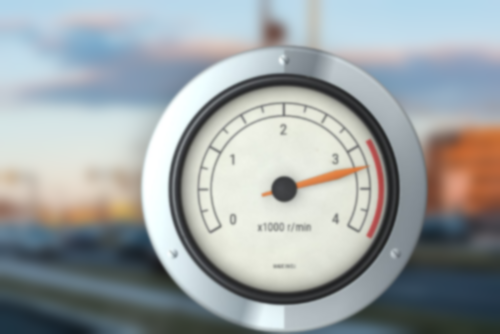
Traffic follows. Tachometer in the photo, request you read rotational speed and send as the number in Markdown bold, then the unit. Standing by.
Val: **3250** rpm
